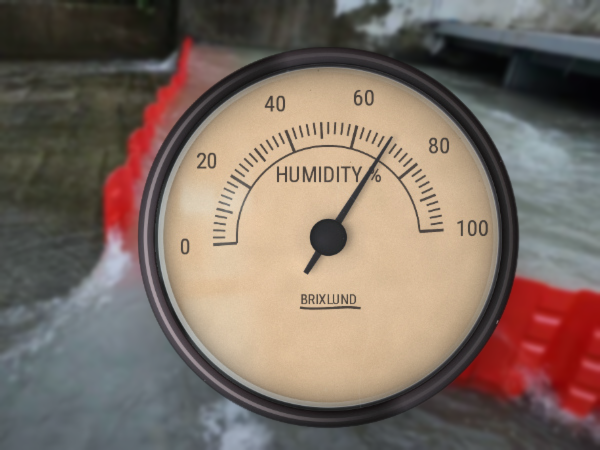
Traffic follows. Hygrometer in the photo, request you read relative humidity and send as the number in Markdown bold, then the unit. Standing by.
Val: **70** %
